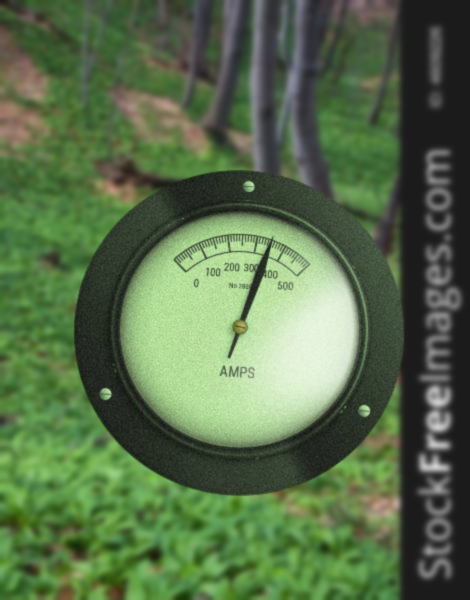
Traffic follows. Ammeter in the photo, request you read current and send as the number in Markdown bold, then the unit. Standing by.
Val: **350** A
